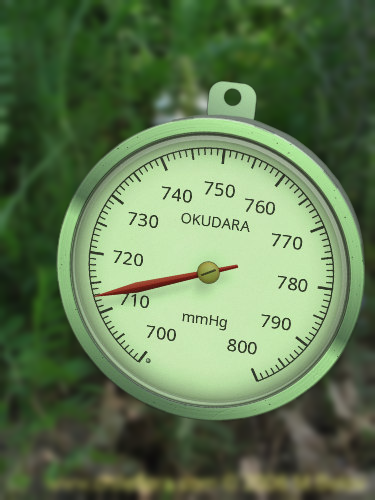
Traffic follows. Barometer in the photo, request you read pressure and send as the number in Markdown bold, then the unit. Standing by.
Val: **713** mmHg
